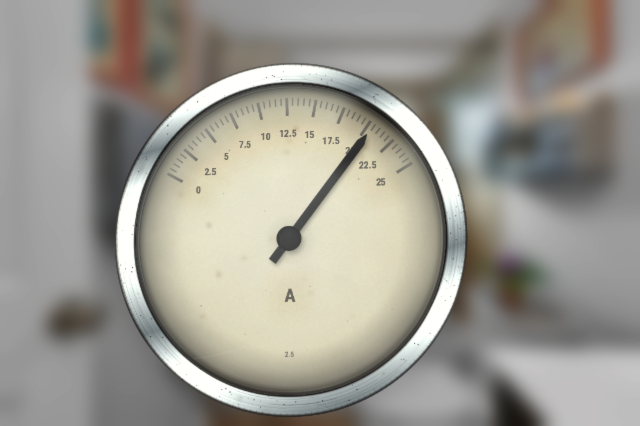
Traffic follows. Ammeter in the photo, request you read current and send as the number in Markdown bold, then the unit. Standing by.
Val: **20.5** A
